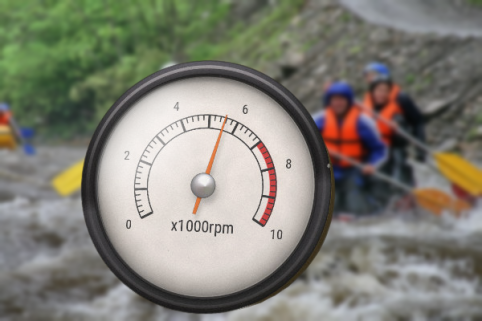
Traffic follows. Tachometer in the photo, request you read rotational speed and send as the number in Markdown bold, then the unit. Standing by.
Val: **5600** rpm
